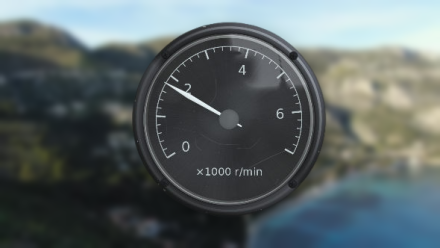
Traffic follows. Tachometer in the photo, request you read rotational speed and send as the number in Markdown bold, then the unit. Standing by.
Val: **1800** rpm
